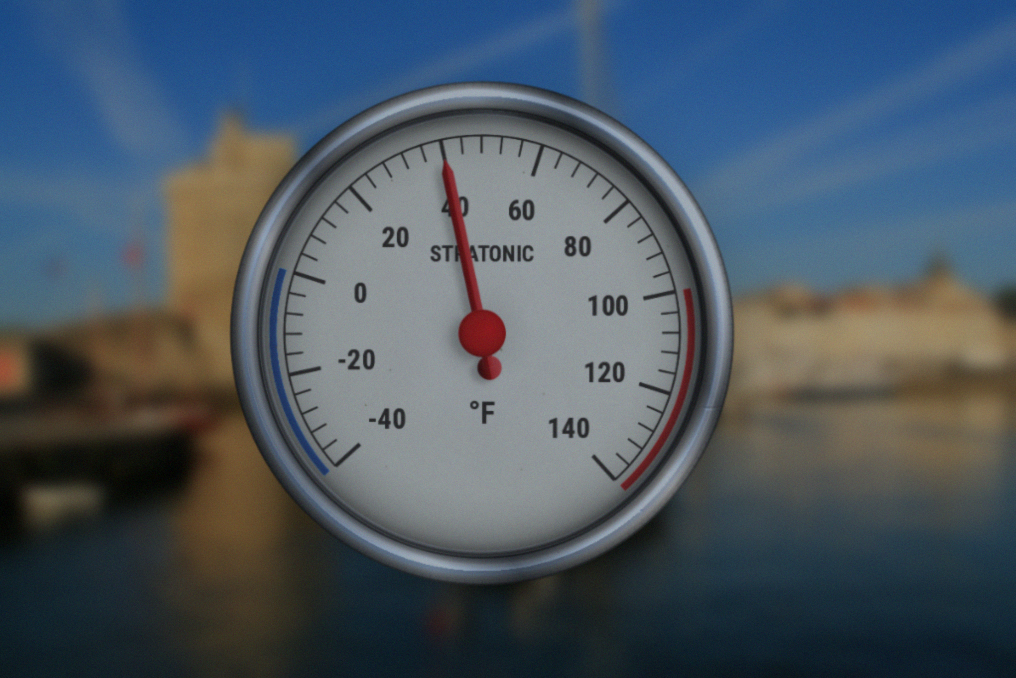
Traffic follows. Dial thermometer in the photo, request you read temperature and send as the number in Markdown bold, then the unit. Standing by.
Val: **40** °F
